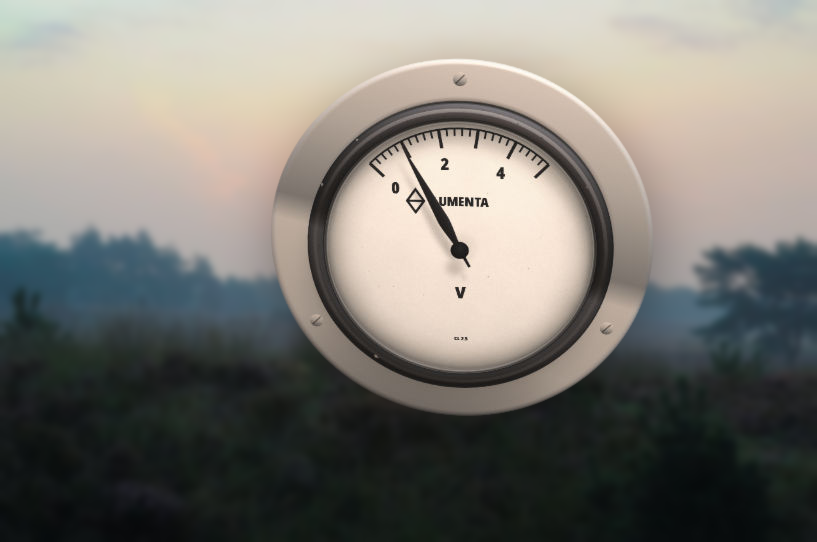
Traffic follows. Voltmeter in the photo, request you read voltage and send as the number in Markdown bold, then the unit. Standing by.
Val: **1** V
